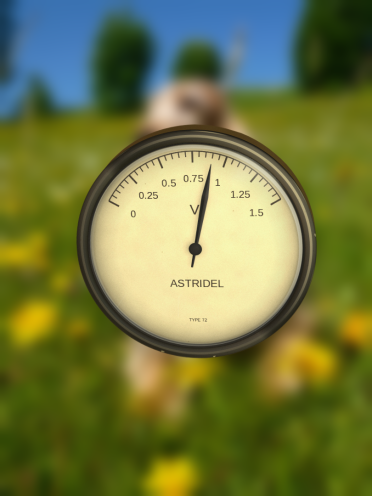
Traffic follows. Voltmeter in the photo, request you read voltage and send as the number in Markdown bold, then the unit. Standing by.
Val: **0.9** V
